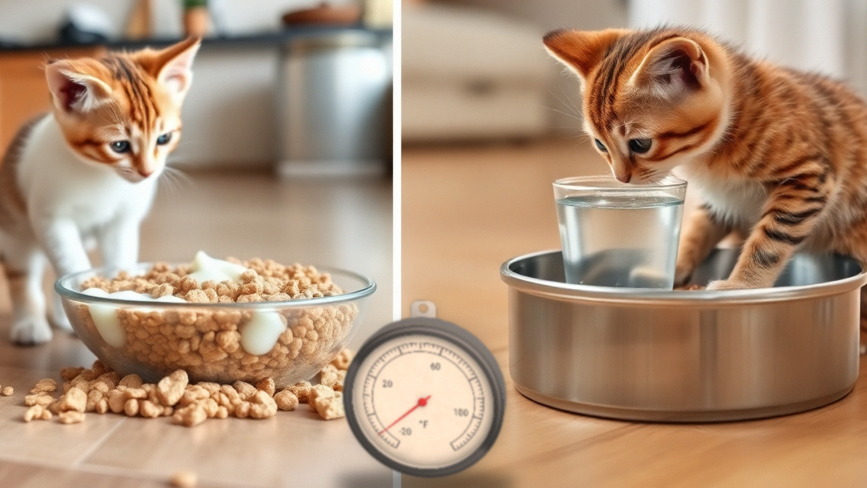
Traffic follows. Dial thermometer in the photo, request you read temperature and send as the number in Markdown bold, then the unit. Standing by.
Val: **-10** °F
